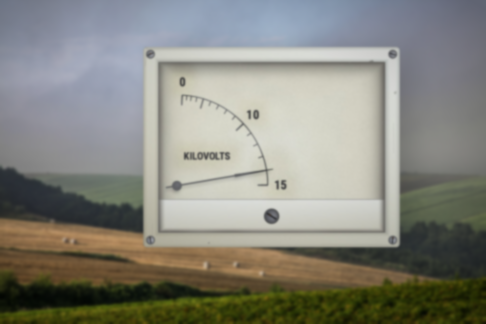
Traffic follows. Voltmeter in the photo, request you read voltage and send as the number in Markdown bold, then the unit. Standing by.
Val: **14** kV
